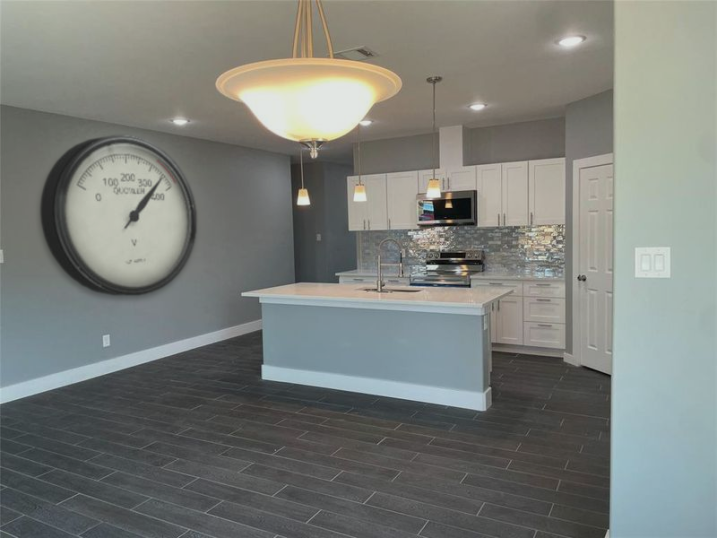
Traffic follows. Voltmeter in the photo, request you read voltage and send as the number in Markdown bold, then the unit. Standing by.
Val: **350** V
